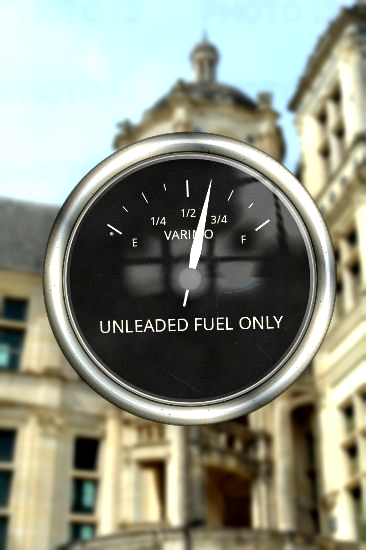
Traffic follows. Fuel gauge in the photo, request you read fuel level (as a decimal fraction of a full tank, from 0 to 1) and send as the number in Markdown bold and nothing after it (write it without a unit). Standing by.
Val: **0.625**
